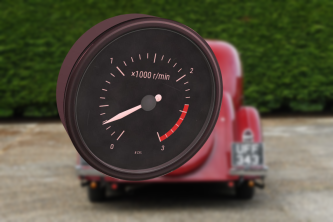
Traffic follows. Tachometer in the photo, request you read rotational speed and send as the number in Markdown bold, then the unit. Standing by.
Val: **300** rpm
